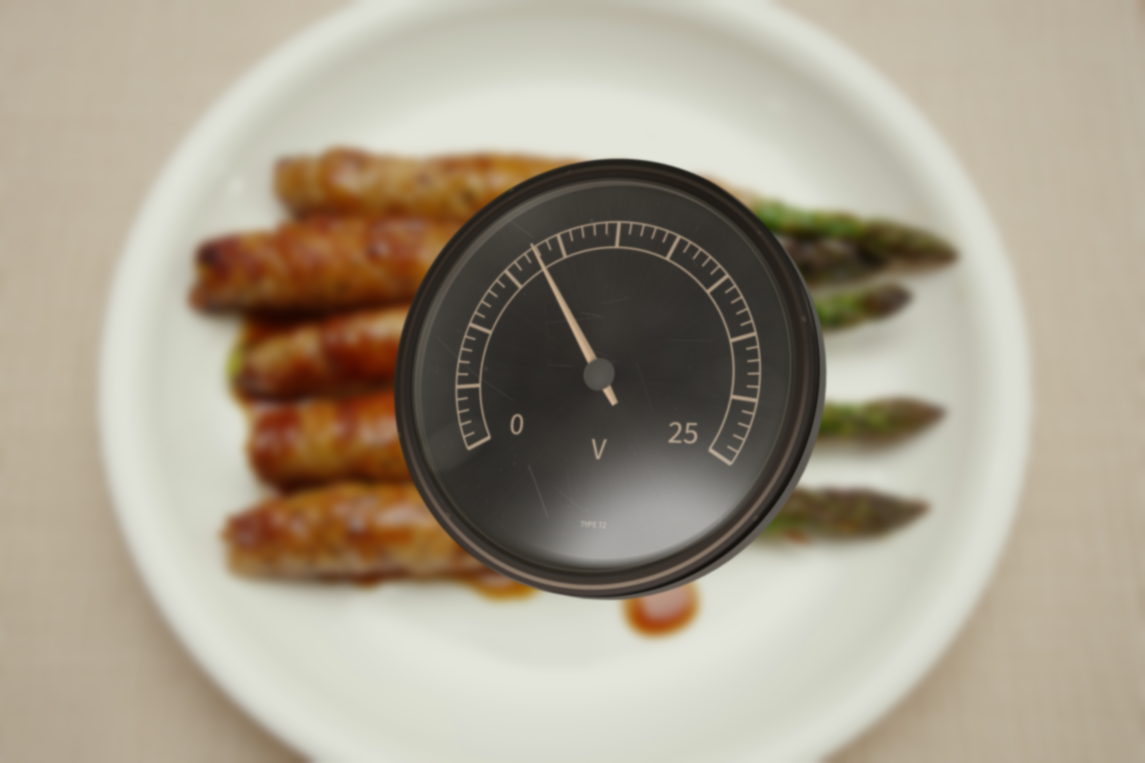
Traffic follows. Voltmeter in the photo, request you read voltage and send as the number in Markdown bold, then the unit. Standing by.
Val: **9** V
